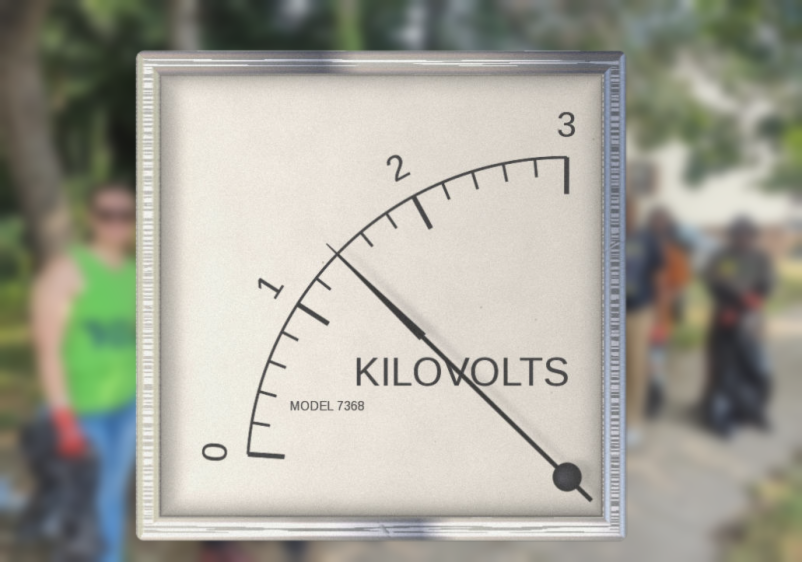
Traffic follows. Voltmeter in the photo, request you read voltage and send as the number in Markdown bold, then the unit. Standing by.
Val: **1.4** kV
